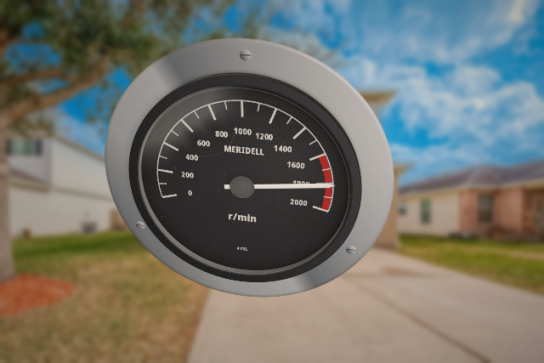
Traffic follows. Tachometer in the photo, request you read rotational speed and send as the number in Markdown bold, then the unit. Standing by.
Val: **1800** rpm
